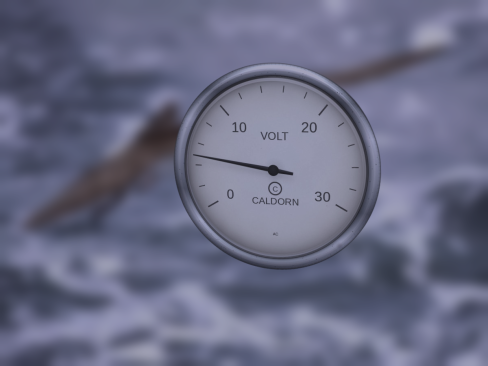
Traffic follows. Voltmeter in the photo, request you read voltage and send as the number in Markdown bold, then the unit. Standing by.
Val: **5** V
